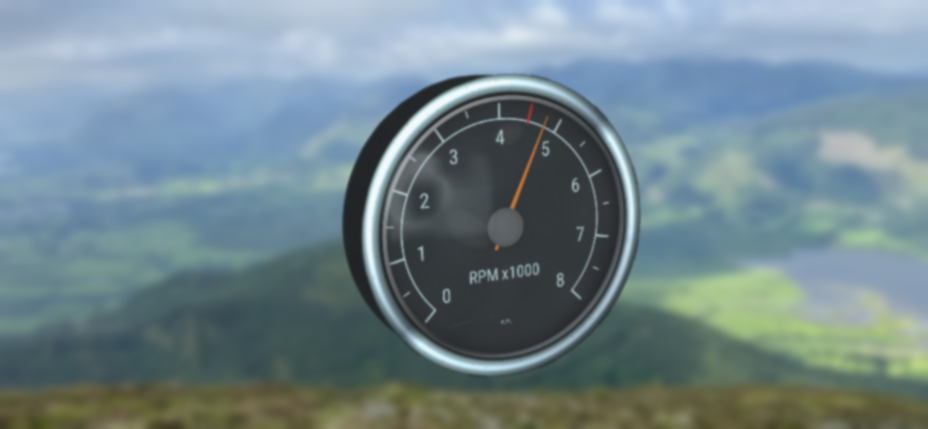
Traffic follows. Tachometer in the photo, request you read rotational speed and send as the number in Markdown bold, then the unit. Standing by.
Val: **4750** rpm
